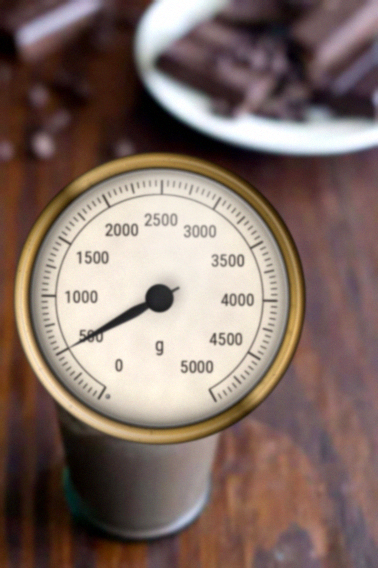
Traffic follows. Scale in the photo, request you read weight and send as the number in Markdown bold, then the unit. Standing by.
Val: **500** g
